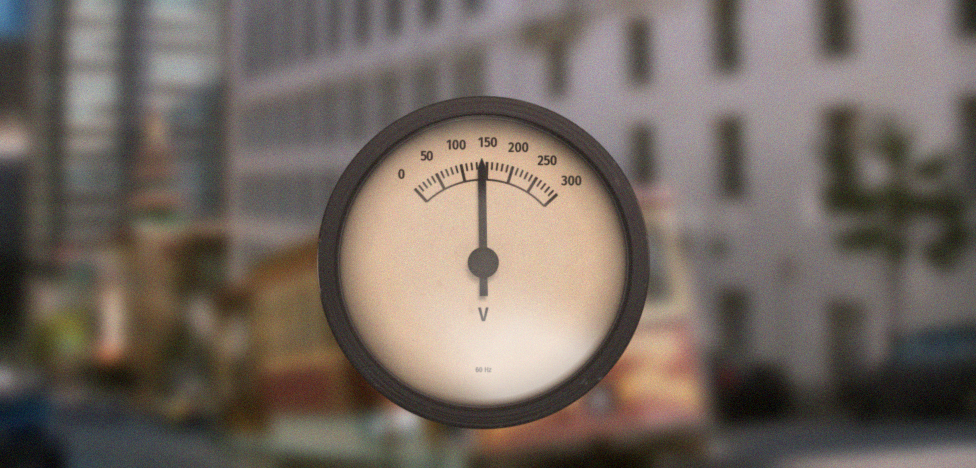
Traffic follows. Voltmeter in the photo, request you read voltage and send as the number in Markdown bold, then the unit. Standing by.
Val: **140** V
